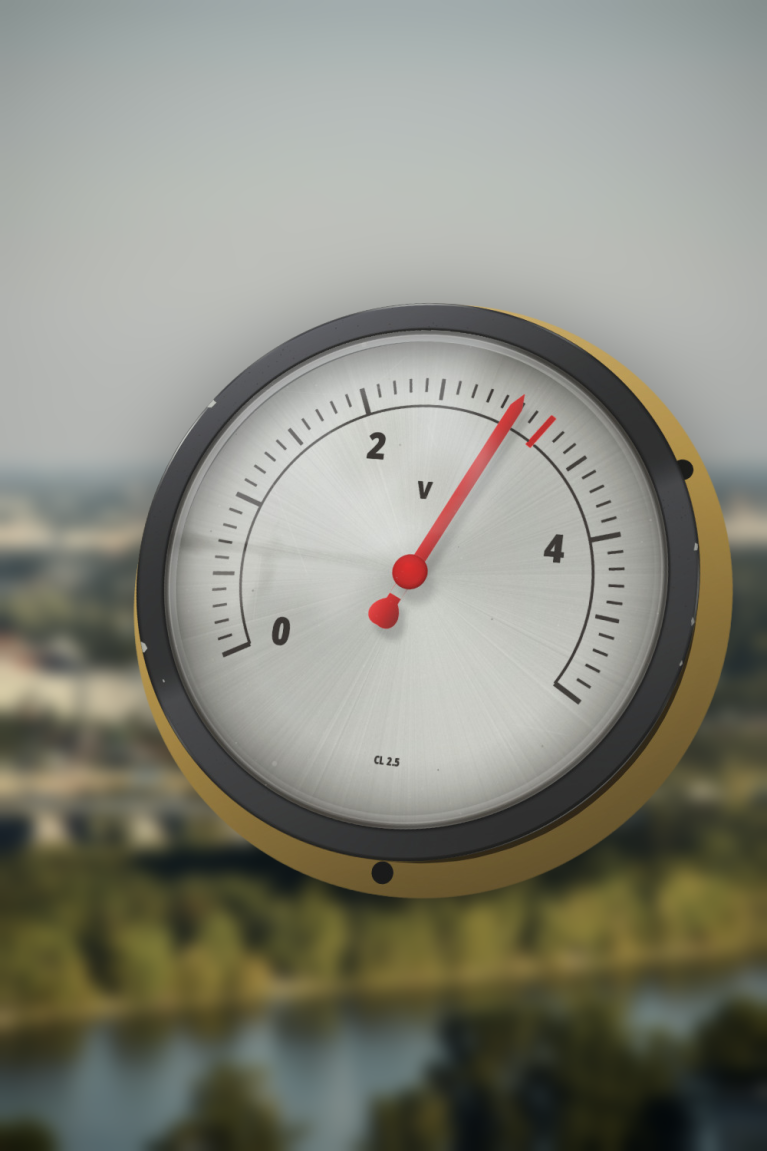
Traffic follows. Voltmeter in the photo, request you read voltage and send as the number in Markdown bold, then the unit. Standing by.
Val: **3** V
